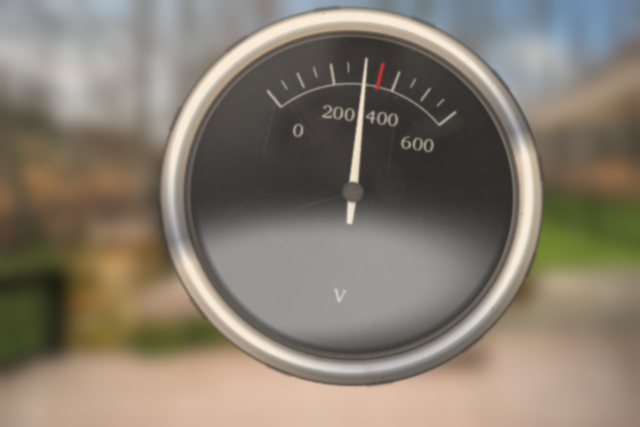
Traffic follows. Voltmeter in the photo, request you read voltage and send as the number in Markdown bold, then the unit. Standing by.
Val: **300** V
